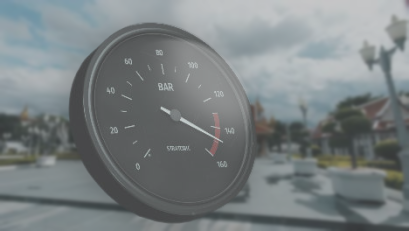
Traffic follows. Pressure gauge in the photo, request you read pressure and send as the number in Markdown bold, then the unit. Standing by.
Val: **150** bar
